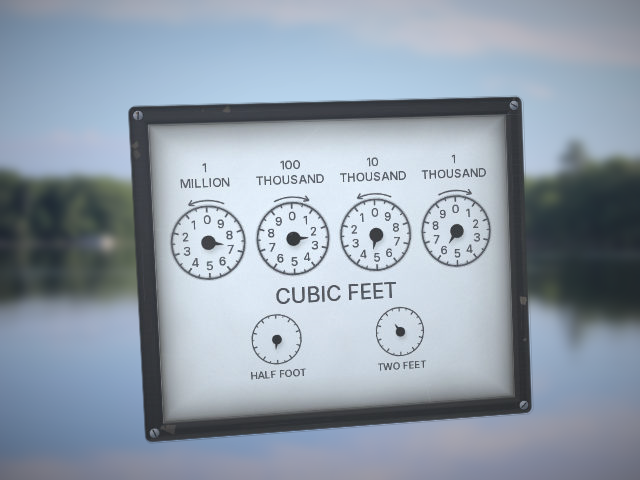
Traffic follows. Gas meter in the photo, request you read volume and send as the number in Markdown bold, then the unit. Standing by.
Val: **724600** ft³
